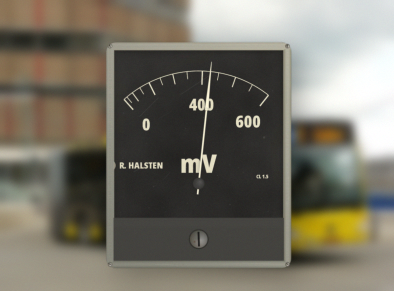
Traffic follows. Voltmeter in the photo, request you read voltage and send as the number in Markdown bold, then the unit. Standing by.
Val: **425** mV
